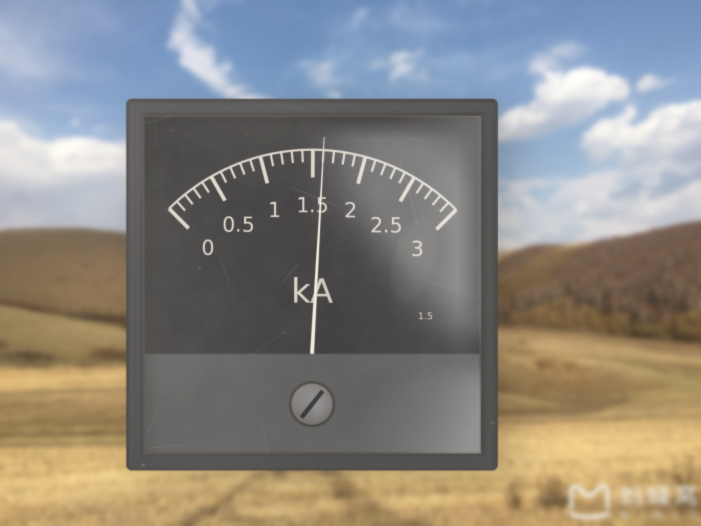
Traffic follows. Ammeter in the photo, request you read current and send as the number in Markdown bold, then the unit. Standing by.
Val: **1.6** kA
